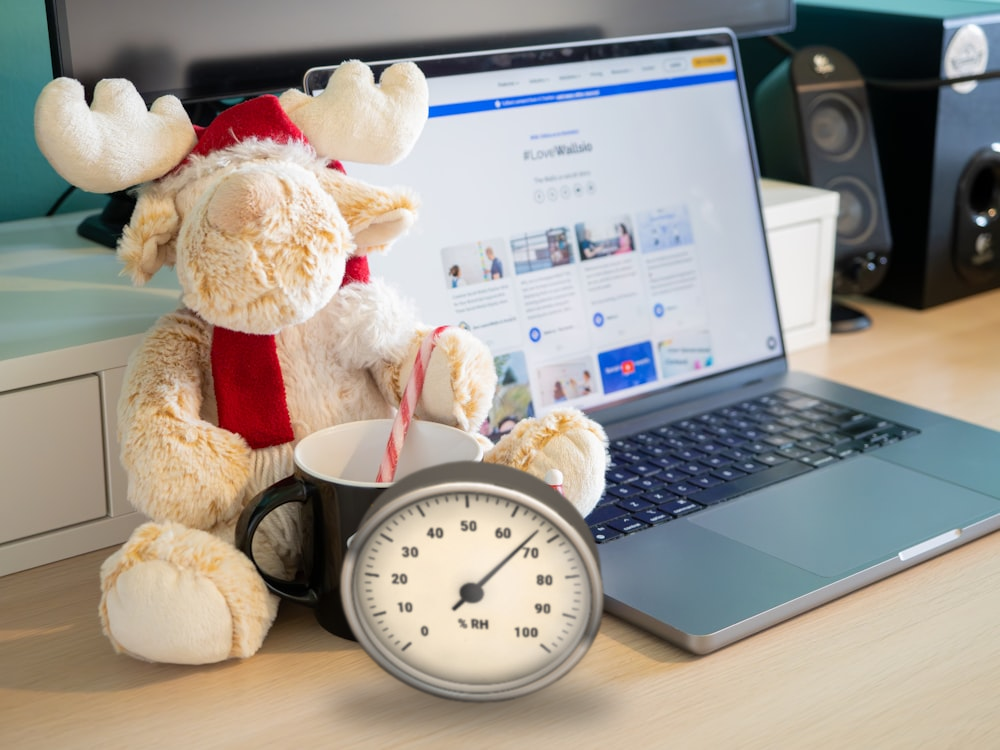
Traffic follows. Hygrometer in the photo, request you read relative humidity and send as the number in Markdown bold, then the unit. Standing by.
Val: **66** %
